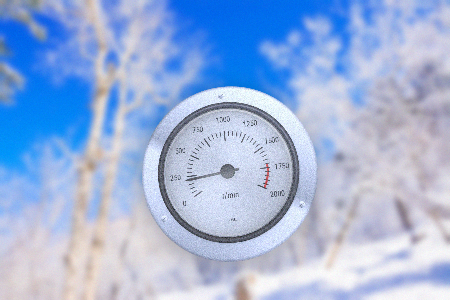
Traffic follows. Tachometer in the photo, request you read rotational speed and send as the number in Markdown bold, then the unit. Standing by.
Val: **200** rpm
